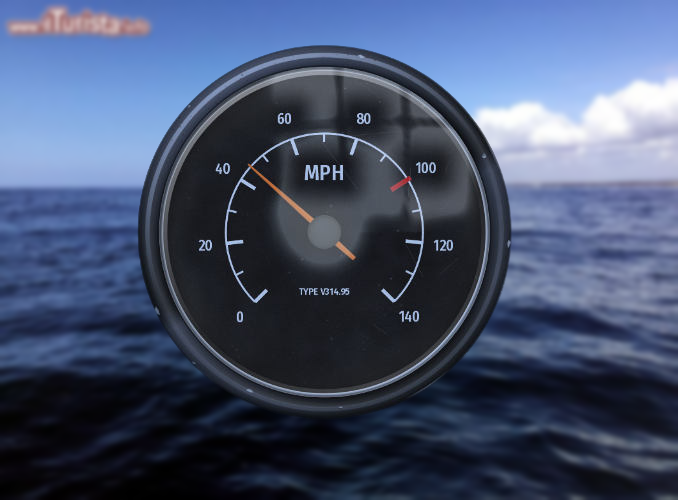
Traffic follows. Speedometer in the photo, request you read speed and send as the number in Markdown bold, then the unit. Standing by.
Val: **45** mph
